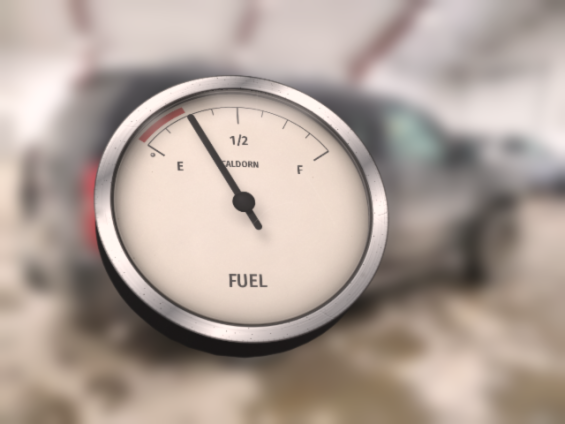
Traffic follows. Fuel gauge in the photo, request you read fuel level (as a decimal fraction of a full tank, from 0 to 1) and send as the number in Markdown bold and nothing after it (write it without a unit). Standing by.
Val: **0.25**
